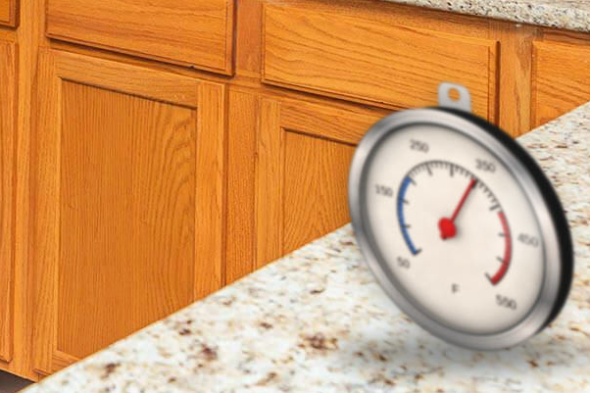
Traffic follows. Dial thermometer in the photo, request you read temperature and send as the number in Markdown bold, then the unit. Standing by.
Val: **350** °F
